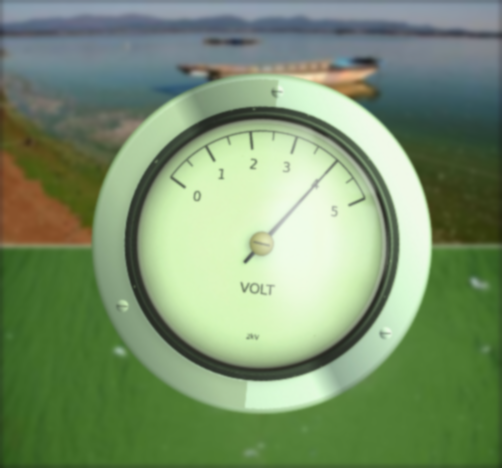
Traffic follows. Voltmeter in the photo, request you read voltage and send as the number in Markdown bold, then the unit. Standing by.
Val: **4** V
